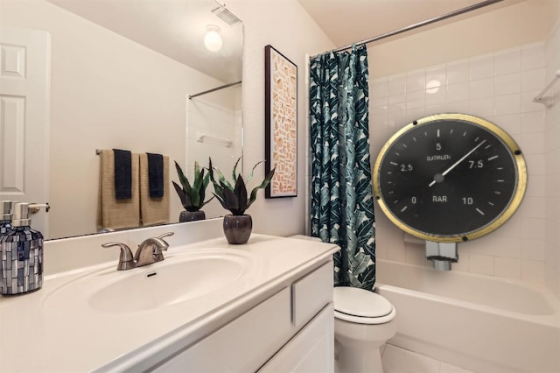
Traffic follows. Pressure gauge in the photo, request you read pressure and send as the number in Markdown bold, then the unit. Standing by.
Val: **6.75** bar
